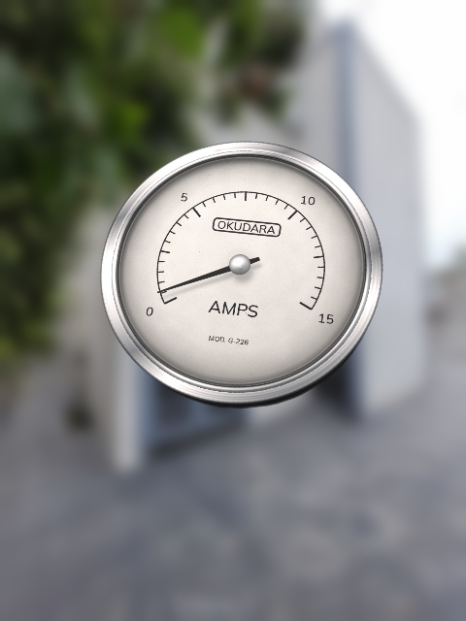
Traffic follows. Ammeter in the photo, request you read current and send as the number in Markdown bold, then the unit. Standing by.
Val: **0.5** A
